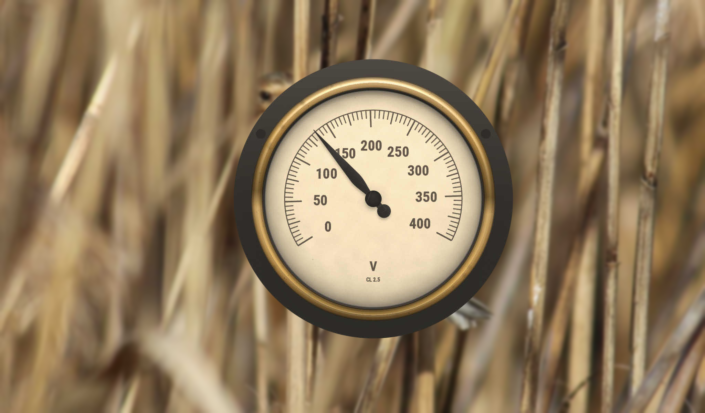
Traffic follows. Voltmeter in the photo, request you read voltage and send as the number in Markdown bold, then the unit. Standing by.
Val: **135** V
